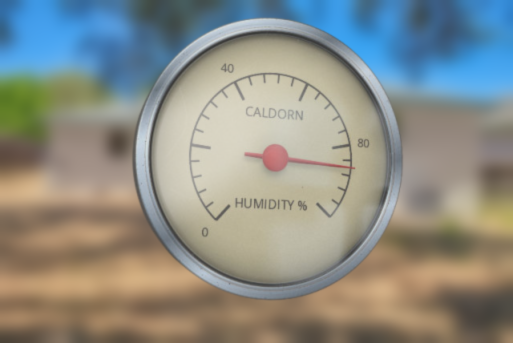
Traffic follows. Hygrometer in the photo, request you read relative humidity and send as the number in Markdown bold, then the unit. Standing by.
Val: **86** %
